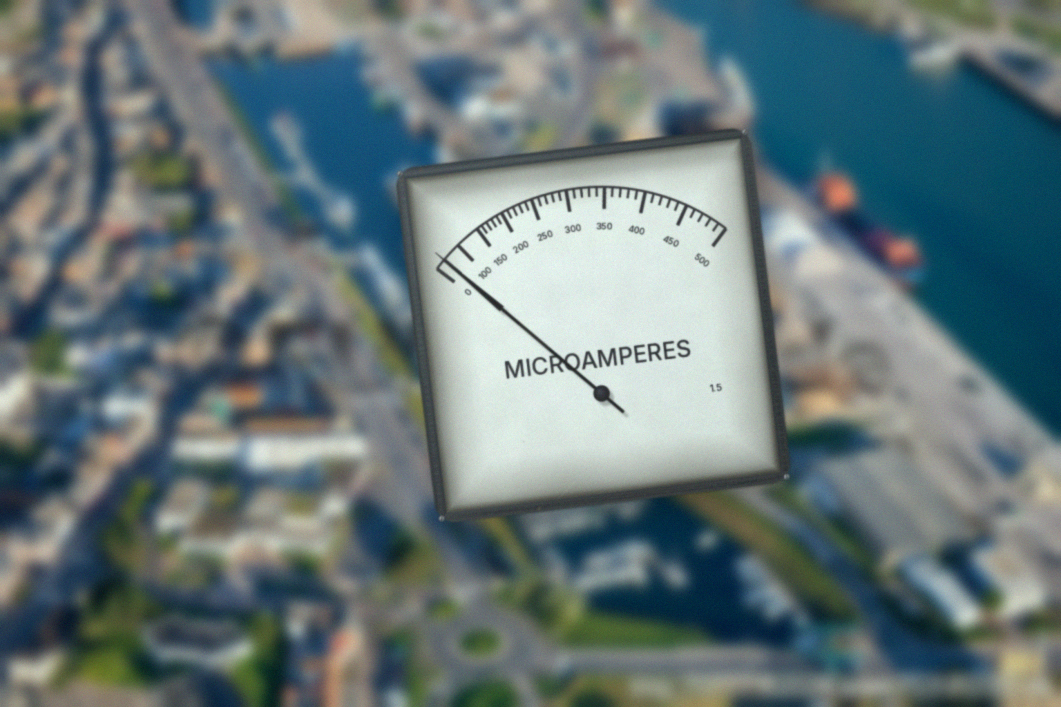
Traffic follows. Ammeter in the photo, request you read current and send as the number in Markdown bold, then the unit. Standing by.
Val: **50** µA
